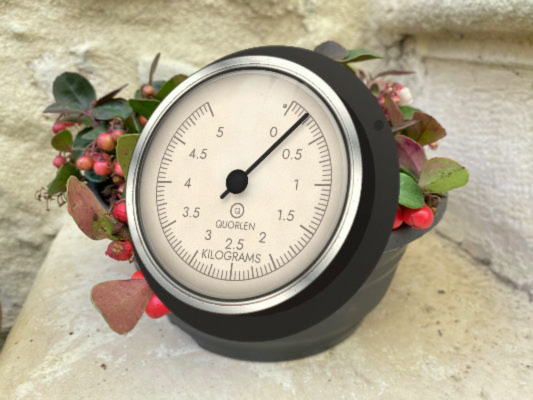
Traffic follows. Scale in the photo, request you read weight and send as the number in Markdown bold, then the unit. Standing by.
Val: **0.25** kg
